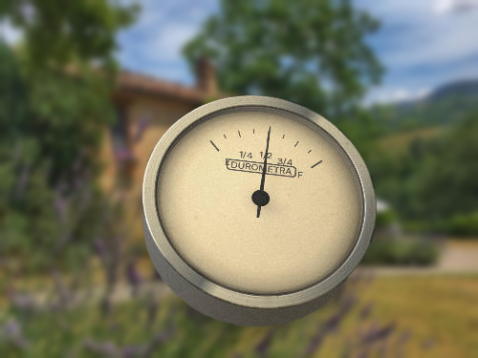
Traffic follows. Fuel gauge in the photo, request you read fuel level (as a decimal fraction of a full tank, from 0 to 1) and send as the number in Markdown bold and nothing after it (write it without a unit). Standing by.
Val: **0.5**
